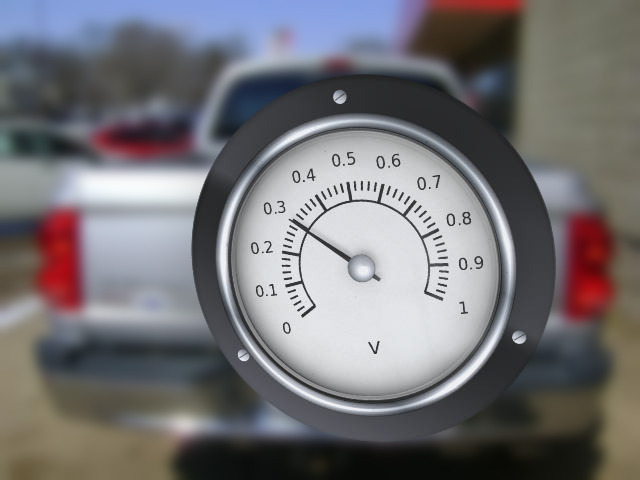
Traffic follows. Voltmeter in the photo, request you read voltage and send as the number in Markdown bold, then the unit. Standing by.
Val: **0.3** V
